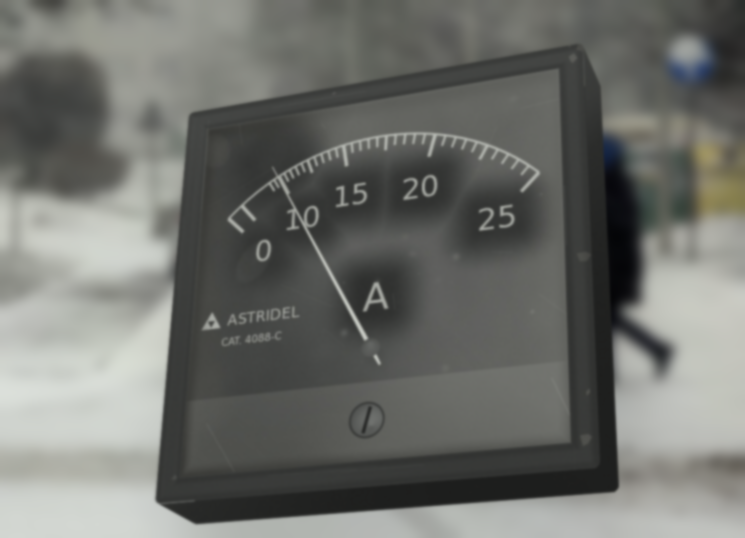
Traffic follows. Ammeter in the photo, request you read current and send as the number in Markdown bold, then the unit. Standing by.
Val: **10** A
